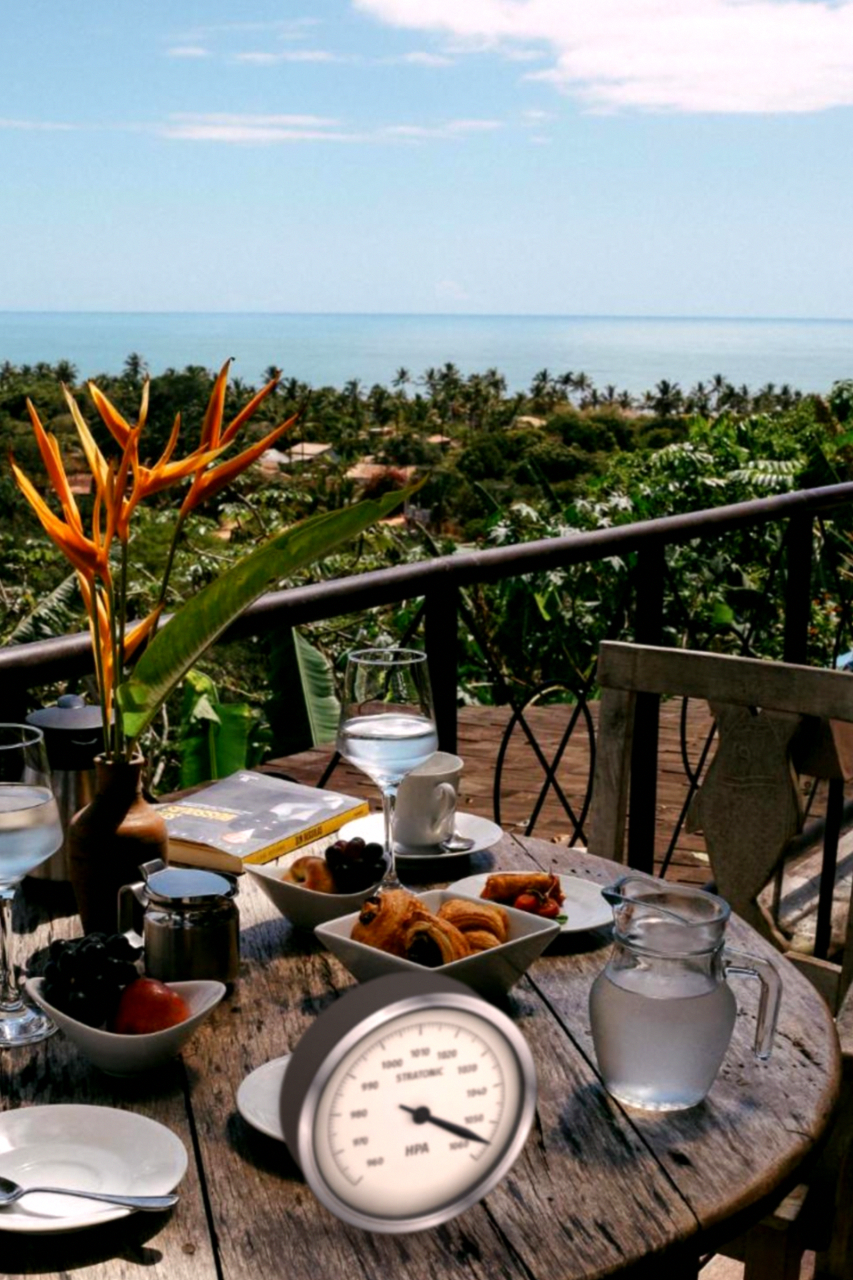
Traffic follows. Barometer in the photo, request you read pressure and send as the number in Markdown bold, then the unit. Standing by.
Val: **1055** hPa
